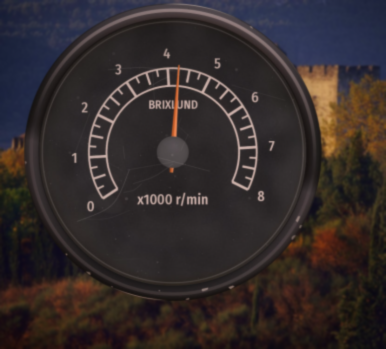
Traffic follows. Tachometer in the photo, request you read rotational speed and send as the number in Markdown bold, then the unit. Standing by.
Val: **4250** rpm
